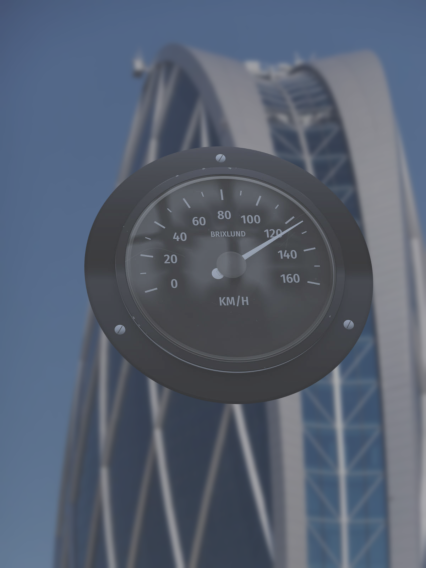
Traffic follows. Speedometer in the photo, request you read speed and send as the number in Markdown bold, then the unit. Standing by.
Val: **125** km/h
